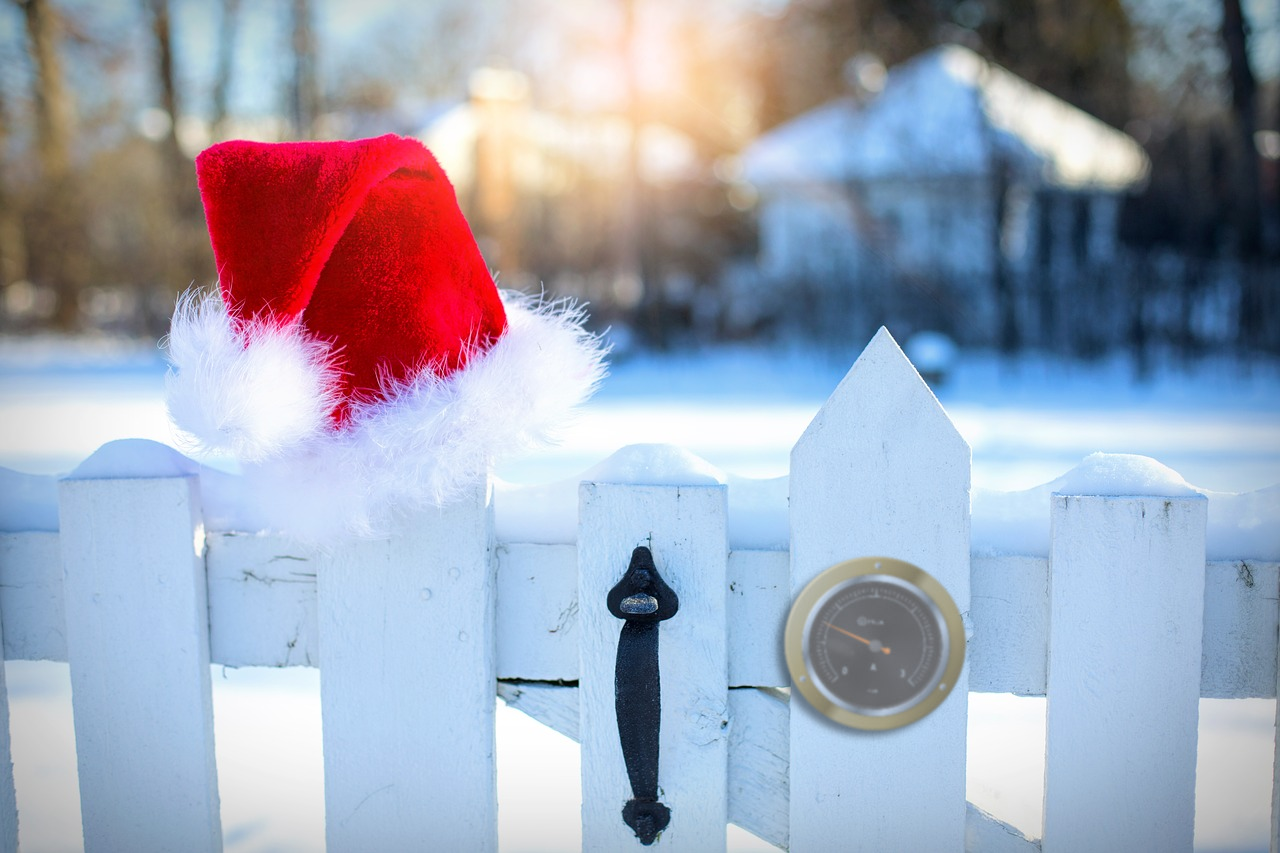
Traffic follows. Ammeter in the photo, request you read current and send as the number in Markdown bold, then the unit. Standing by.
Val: **0.75** A
